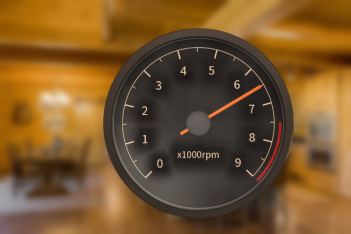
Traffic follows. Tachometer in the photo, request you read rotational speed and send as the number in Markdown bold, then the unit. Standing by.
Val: **6500** rpm
